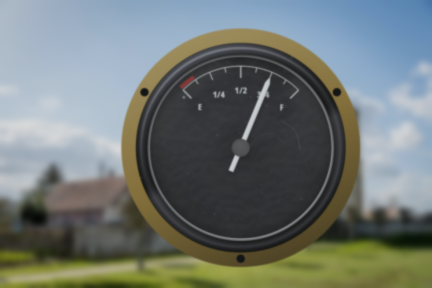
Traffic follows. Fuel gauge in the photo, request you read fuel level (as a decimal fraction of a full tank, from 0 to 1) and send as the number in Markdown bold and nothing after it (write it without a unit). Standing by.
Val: **0.75**
